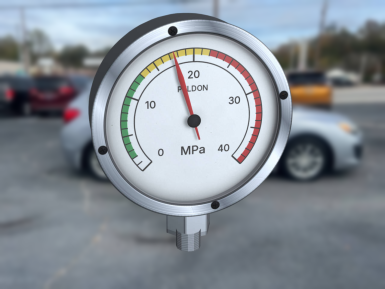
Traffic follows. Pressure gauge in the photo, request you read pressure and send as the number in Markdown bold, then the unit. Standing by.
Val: **17.5** MPa
